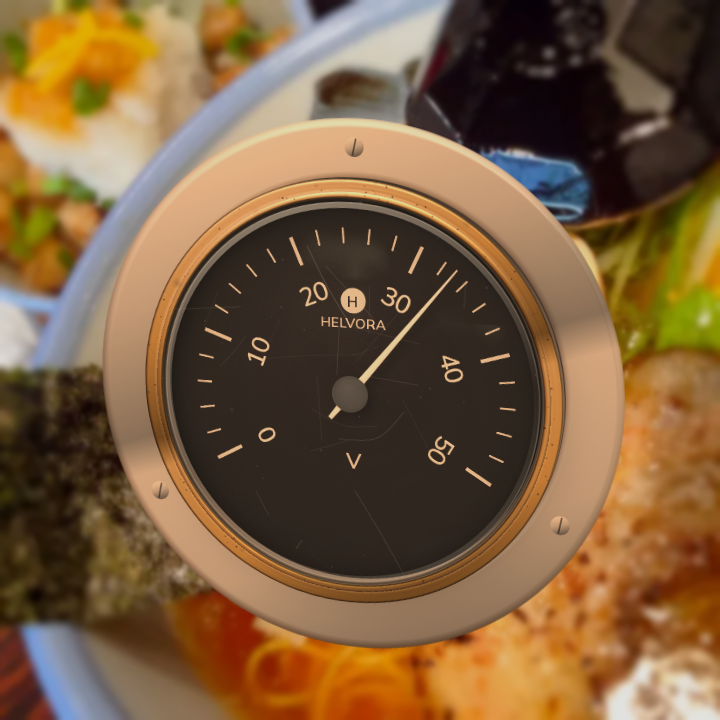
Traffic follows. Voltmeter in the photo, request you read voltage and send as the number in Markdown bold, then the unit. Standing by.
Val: **33** V
